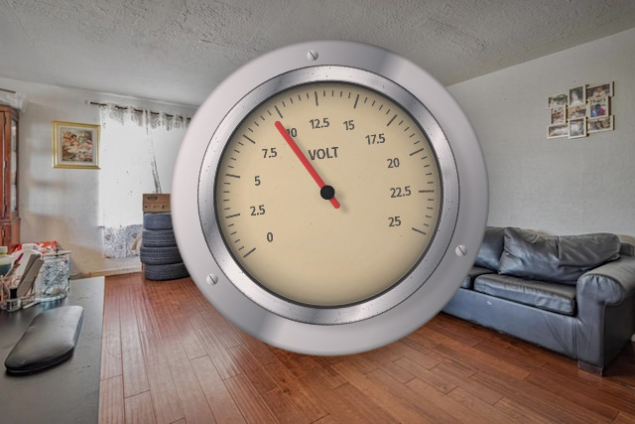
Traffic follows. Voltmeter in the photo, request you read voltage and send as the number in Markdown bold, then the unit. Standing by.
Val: **9.5** V
